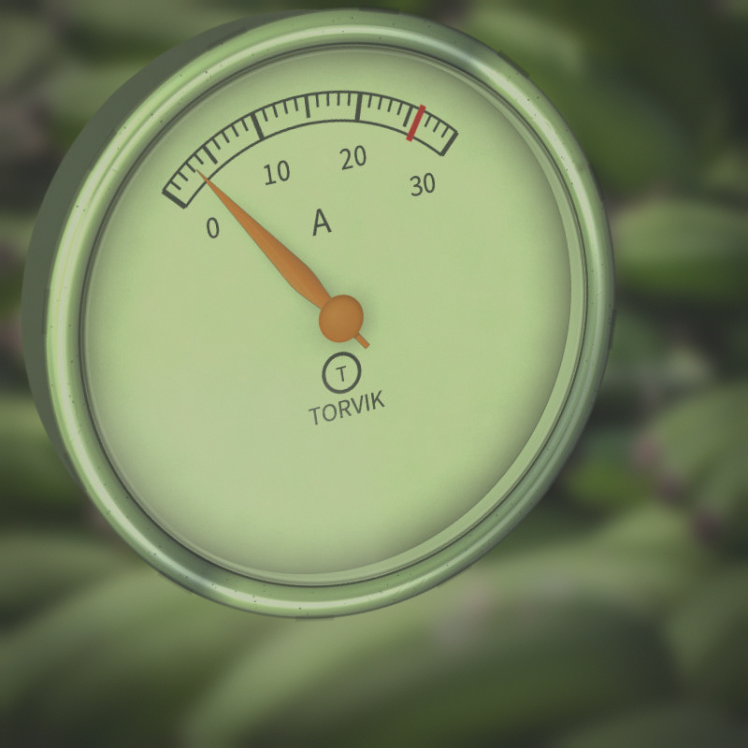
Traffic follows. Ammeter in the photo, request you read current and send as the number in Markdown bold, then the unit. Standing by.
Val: **3** A
